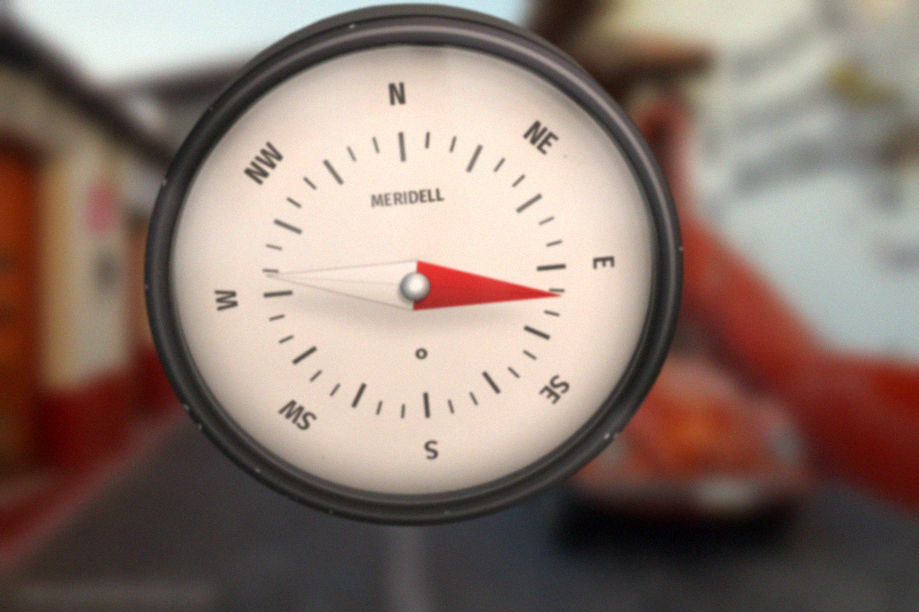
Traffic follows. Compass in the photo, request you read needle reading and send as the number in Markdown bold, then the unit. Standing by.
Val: **100** °
